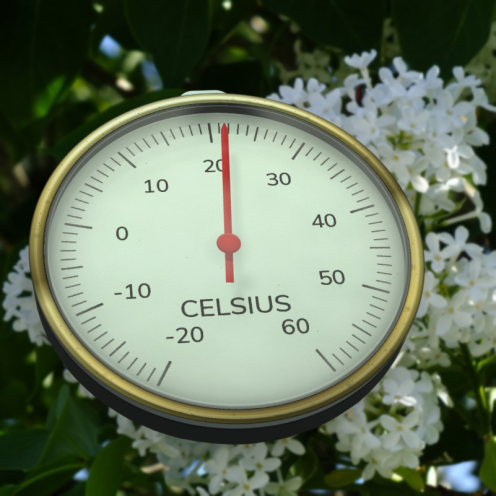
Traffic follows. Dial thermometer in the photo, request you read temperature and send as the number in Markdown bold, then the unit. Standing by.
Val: **21.5** °C
